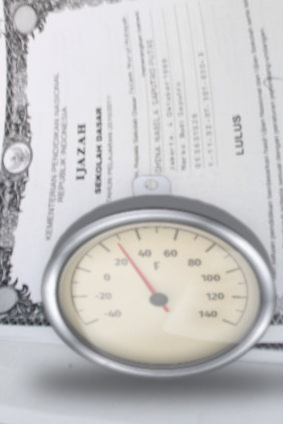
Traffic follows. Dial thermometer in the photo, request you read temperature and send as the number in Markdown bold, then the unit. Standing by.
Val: **30** °F
